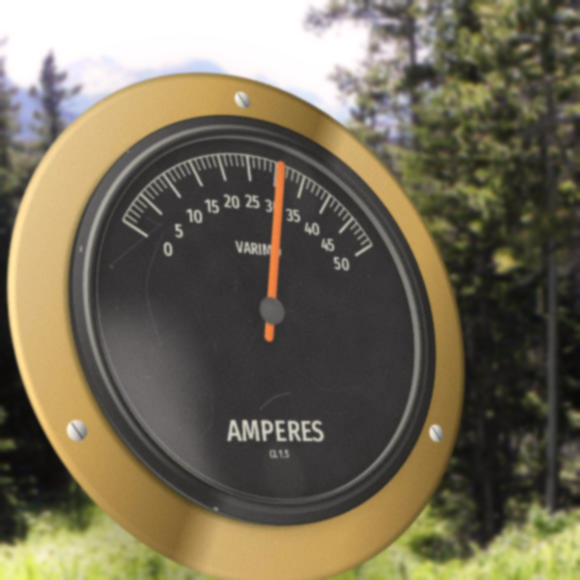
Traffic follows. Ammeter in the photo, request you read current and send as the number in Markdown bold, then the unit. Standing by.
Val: **30** A
